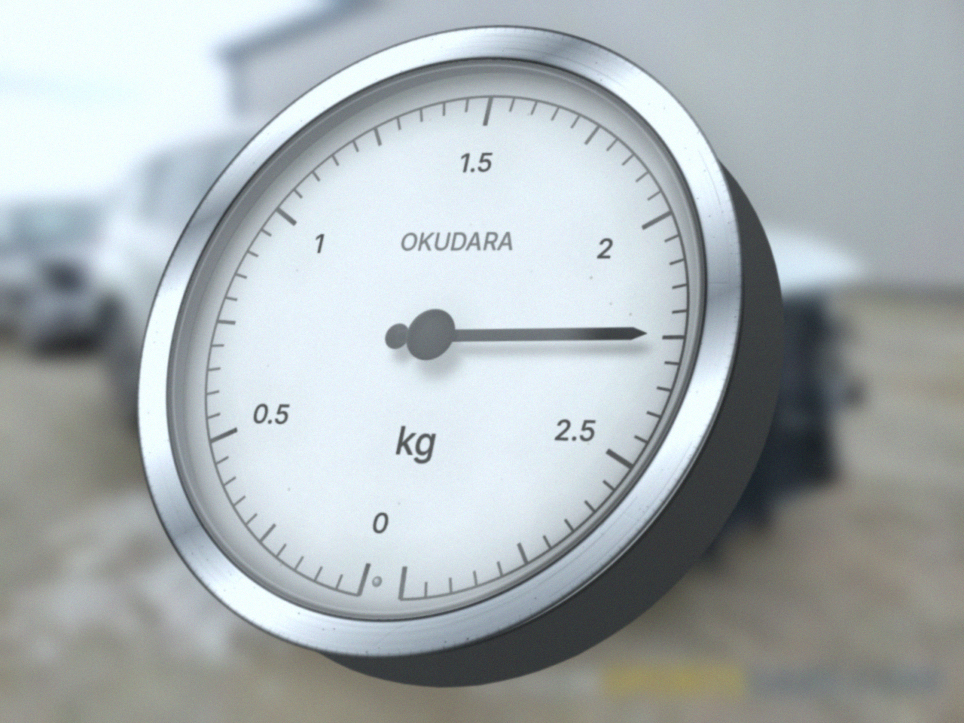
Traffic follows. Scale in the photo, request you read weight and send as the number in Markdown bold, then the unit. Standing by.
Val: **2.25** kg
